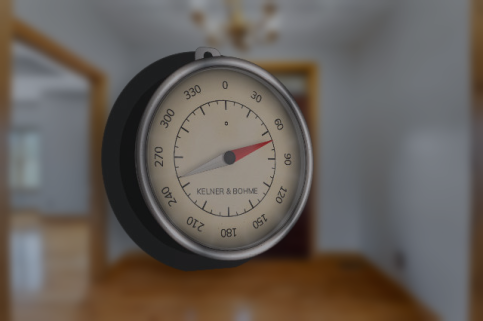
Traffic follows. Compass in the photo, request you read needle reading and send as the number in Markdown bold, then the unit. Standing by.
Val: **70** °
